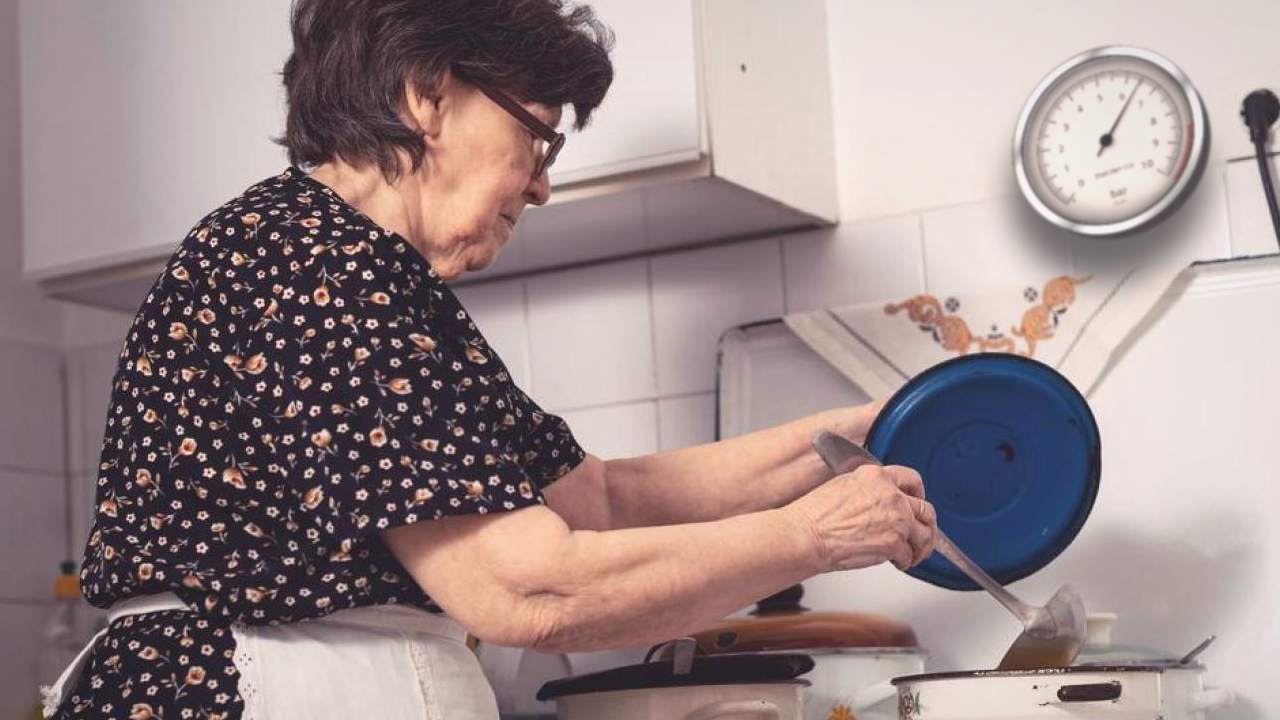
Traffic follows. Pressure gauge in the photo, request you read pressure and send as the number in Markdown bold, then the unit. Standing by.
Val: **6.5** bar
